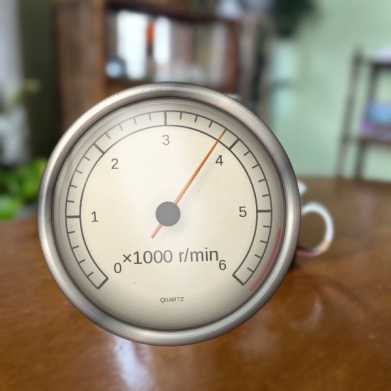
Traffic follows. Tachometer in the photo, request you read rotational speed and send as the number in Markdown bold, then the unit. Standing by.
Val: **3800** rpm
